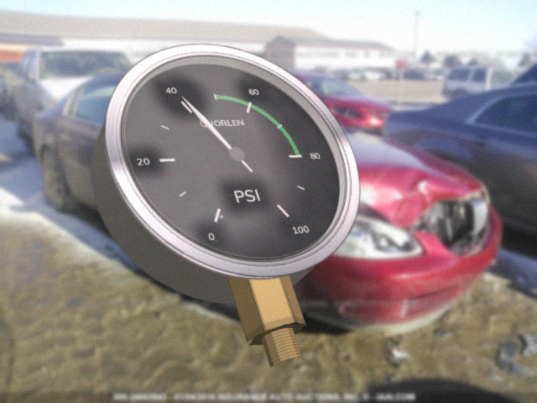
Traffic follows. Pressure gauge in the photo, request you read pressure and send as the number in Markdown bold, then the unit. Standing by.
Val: **40** psi
